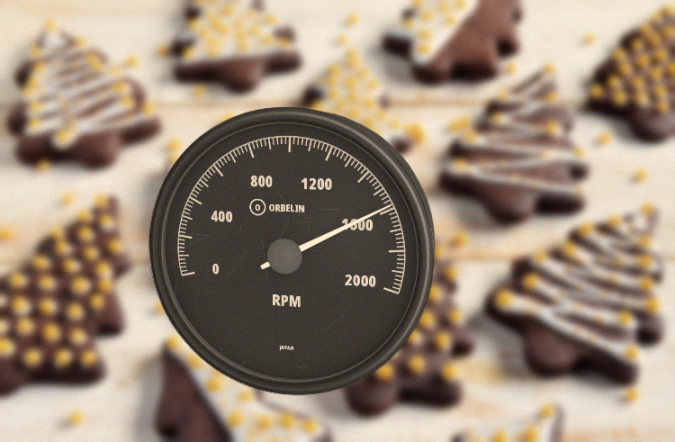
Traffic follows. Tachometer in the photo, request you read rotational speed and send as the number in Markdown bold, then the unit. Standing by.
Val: **1580** rpm
